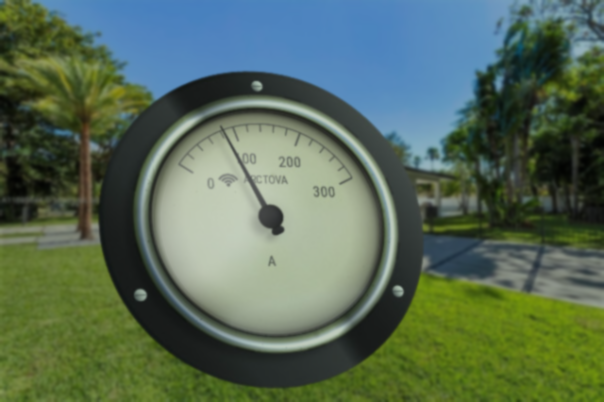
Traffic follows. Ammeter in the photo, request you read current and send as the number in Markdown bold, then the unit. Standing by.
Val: **80** A
